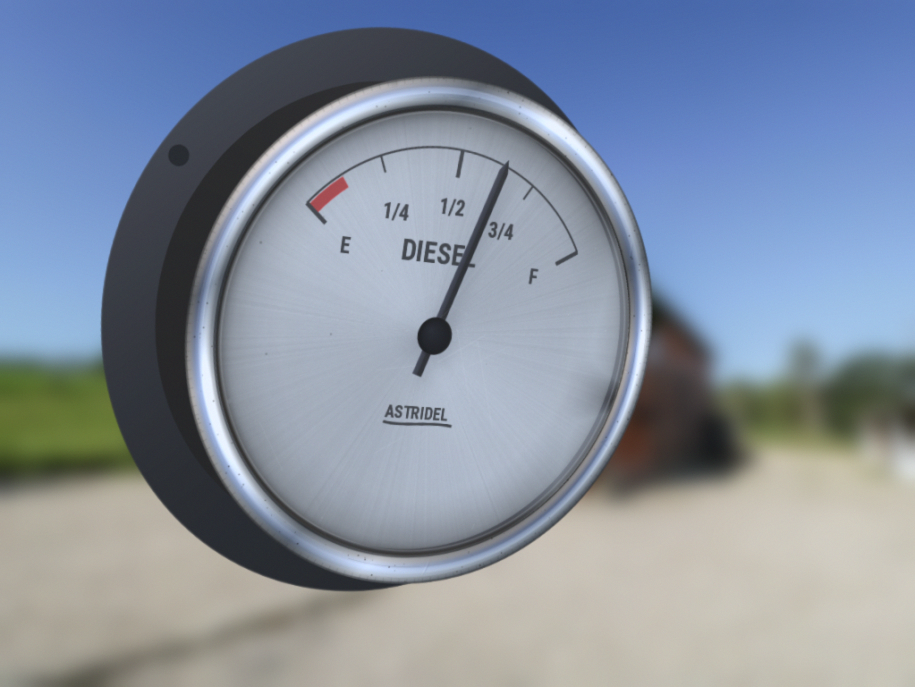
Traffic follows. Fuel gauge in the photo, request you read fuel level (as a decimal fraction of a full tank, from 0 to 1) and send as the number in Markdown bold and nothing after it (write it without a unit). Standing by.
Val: **0.625**
